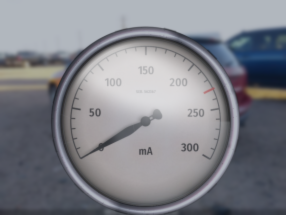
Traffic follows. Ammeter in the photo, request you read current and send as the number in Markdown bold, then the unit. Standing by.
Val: **0** mA
